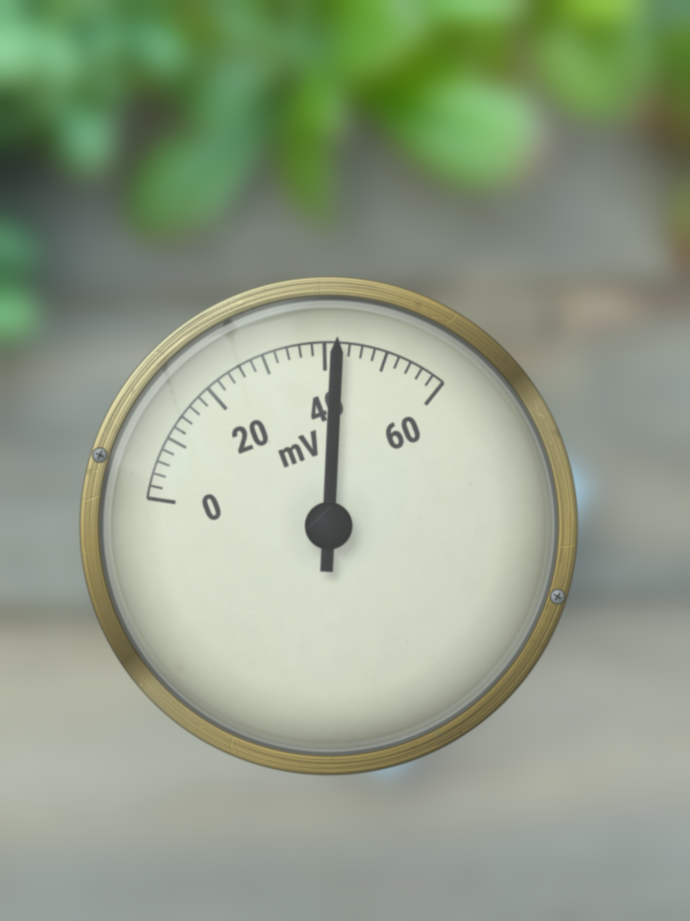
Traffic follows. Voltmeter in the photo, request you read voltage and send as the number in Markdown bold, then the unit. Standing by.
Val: **42** mV
